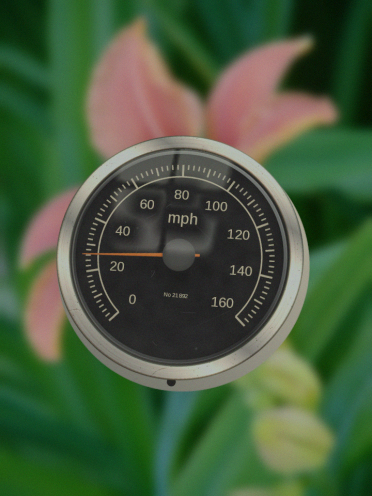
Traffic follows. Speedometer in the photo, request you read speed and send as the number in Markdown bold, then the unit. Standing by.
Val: **26** mph
